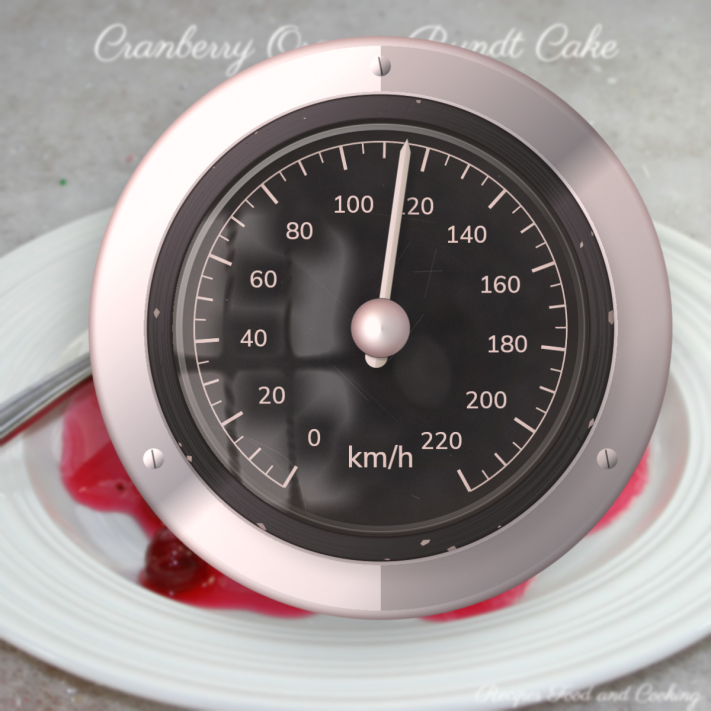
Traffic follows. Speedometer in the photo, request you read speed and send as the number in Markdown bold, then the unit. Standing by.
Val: **115** km/h
